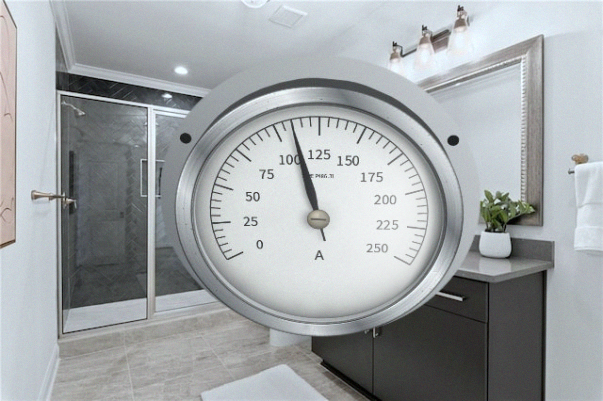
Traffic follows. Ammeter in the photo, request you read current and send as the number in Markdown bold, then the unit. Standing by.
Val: **110** A
